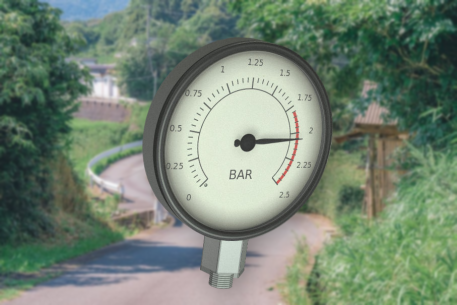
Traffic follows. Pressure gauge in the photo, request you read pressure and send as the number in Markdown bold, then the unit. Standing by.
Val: **2.05** bar
